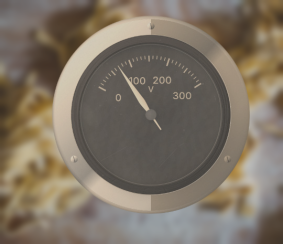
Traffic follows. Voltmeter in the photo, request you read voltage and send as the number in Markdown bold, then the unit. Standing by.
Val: **70** V
